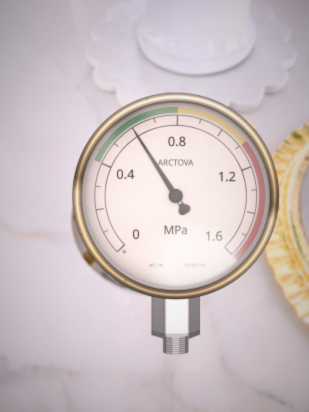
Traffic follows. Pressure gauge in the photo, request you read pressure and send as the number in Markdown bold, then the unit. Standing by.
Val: **0.6** MPa
